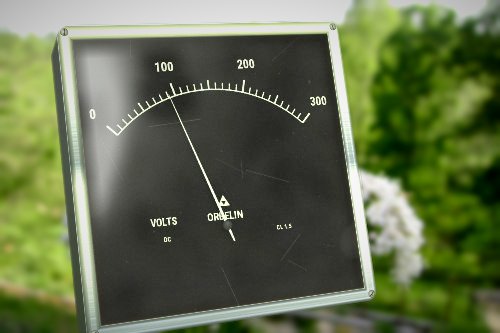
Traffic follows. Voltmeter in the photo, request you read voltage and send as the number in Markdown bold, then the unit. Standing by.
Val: **90** V
